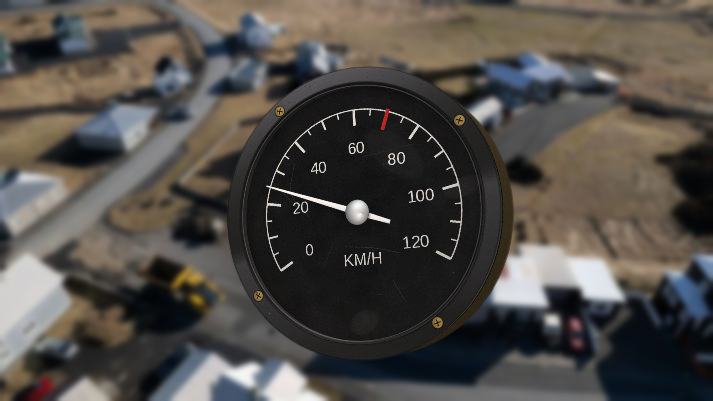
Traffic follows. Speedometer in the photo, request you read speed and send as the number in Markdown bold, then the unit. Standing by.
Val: **25** km/h
